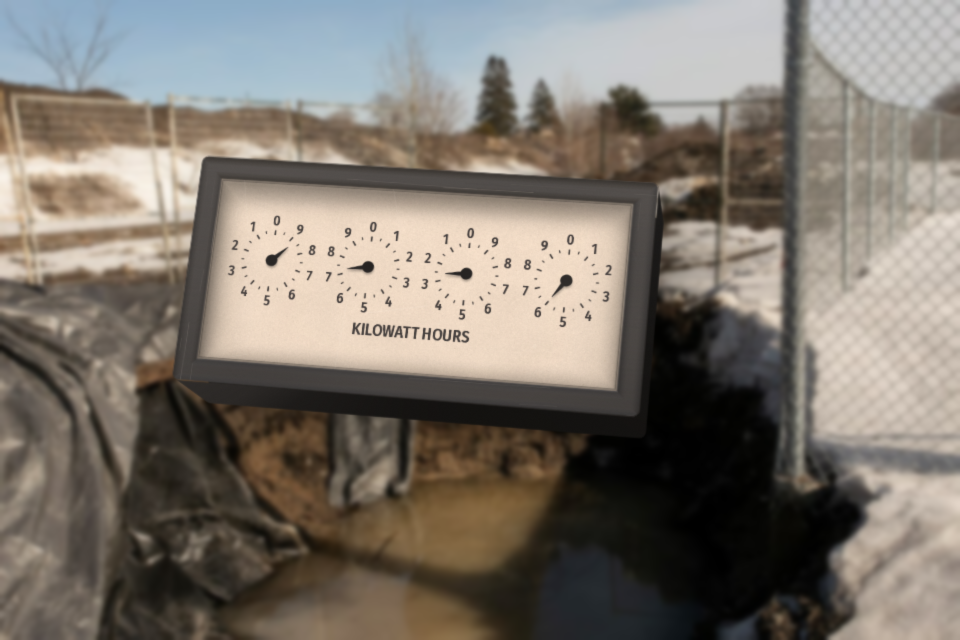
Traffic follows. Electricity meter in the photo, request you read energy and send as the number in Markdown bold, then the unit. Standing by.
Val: **8726** kWh
